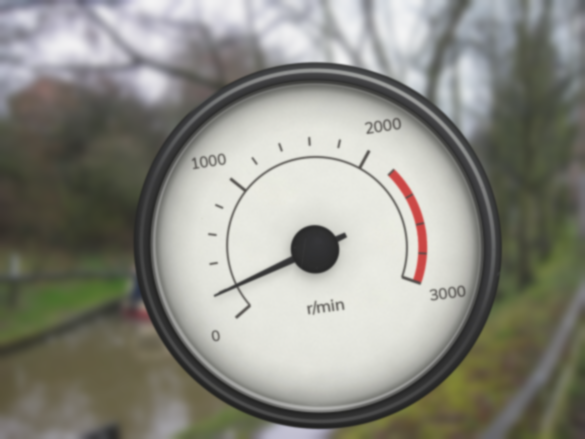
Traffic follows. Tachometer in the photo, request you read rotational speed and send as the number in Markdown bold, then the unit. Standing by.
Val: **200** rpm
